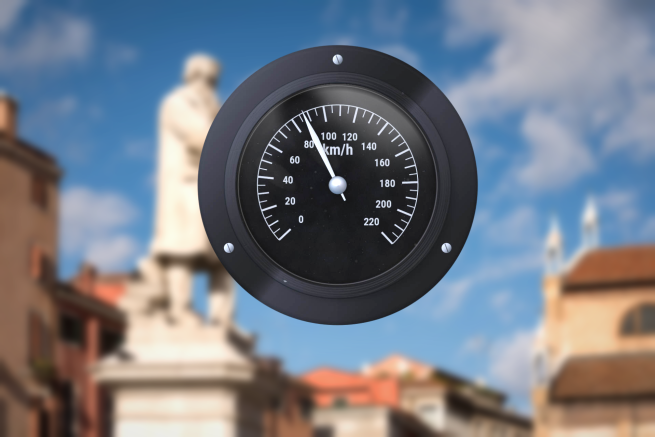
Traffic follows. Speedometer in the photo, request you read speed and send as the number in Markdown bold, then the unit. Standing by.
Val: **87.5** km/h
